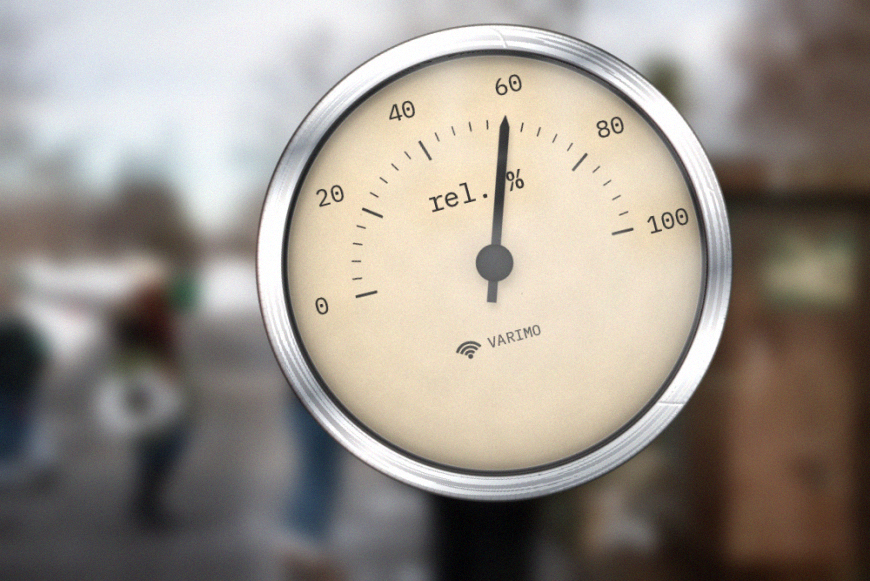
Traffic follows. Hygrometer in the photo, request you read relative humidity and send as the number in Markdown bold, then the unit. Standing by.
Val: **60** %
